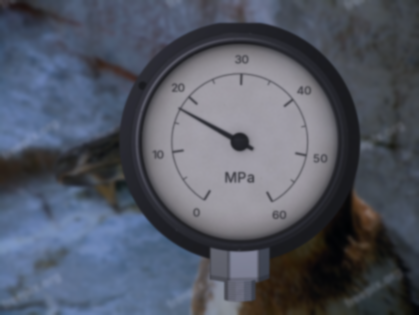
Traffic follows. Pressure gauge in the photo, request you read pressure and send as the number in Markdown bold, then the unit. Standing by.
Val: **17.5** MPa
